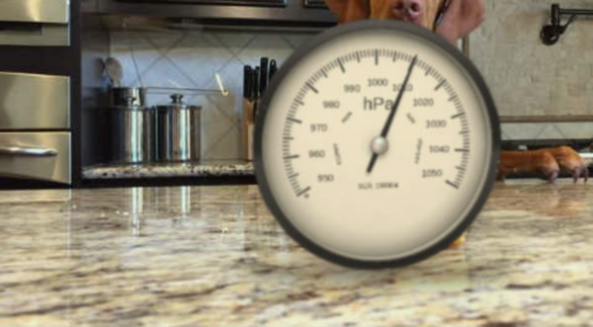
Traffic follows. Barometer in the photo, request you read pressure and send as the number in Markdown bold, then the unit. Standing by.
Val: **1010** hPa
